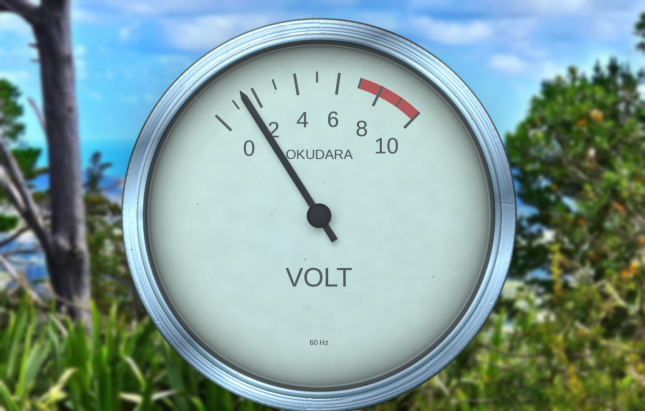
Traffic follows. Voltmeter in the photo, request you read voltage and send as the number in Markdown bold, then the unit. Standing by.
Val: **1.5** V
